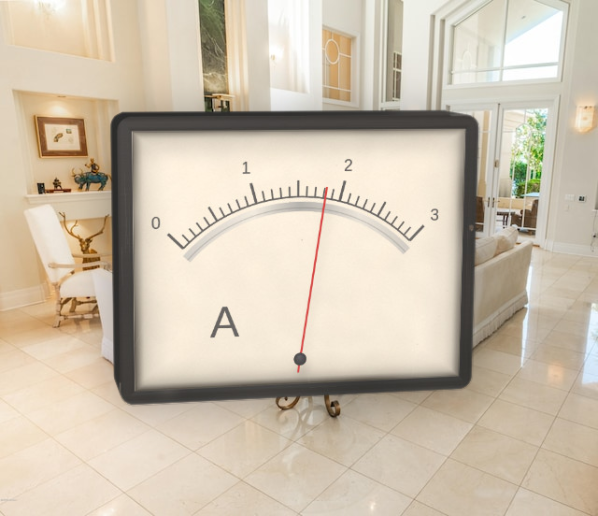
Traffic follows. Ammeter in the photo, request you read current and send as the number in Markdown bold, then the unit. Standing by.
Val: **1.8** A
